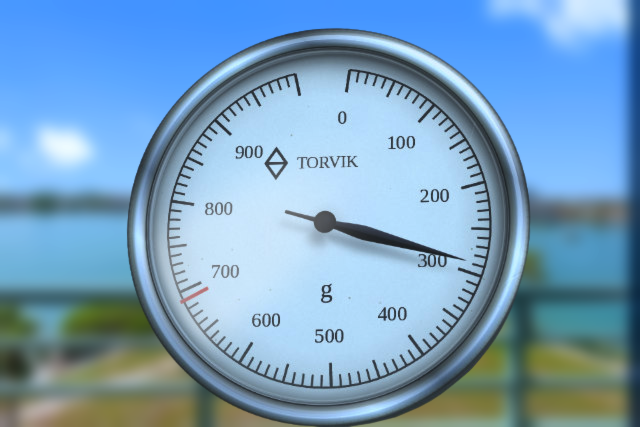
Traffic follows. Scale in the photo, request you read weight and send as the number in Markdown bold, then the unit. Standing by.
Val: **290** g
